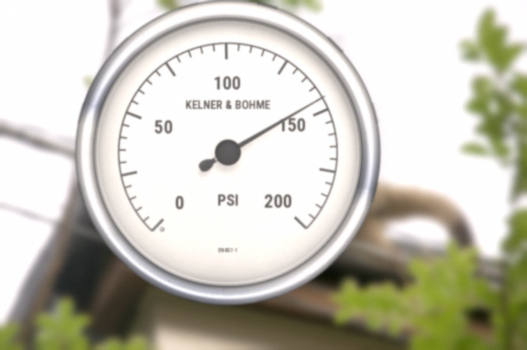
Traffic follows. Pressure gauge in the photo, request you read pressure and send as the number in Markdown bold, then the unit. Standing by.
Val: **145** psi
